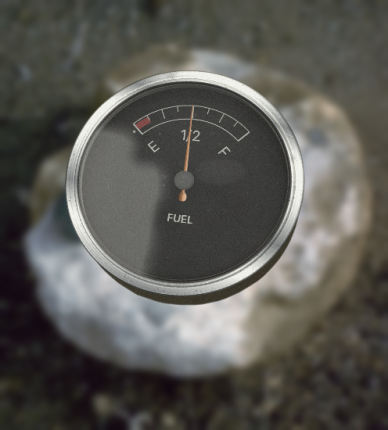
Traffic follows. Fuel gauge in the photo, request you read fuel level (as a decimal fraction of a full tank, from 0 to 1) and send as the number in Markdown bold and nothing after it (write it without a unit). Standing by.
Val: **0.5**
